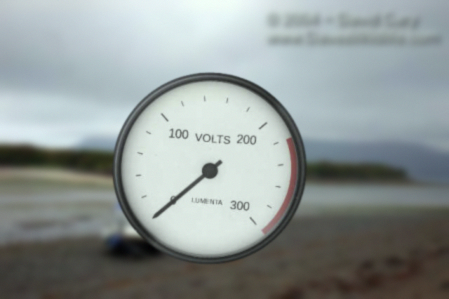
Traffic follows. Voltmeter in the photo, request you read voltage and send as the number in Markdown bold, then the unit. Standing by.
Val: **0** V
